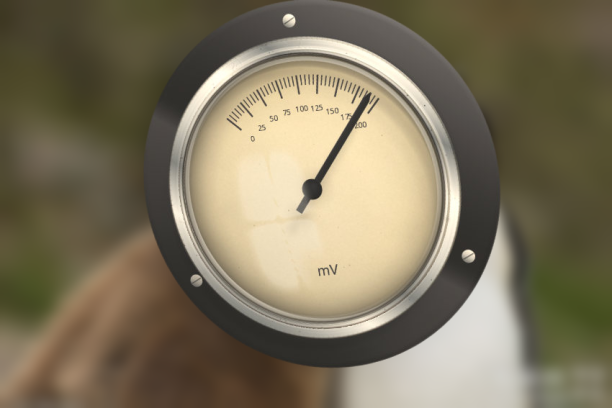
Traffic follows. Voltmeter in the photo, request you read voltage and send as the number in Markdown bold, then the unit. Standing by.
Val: **190** mV
